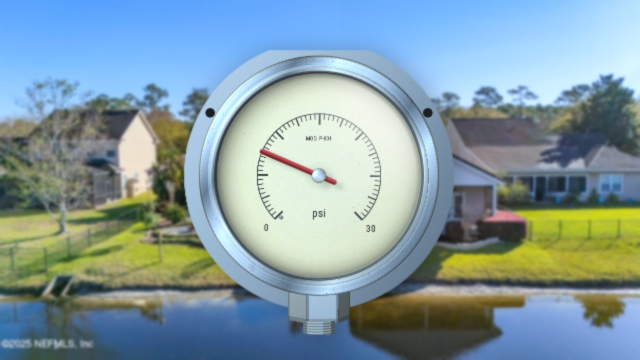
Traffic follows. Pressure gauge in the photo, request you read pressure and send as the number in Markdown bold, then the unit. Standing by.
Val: **7.5** psi
